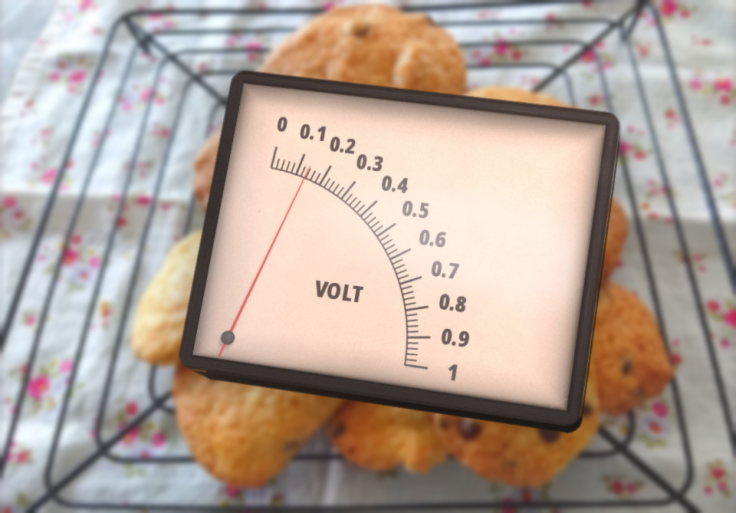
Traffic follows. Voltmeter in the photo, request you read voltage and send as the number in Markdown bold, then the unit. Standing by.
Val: **0.14** V
